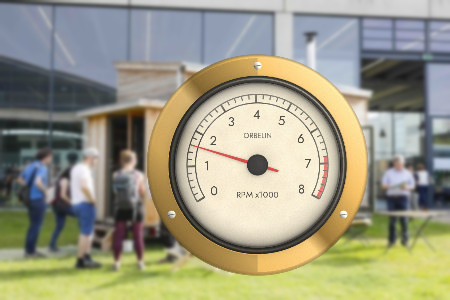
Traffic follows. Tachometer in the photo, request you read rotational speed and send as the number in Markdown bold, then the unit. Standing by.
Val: **1600** rpm
